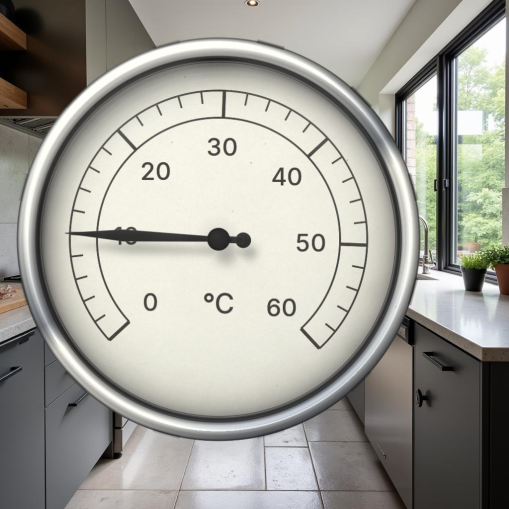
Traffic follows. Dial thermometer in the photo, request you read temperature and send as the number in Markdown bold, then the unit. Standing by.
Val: **10** °C
